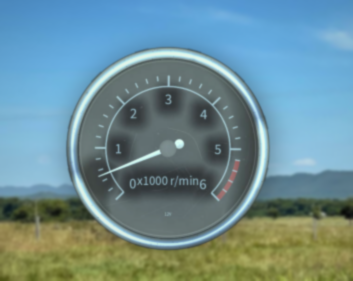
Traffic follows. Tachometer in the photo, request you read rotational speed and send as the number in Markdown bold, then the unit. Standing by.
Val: **500** rpm
